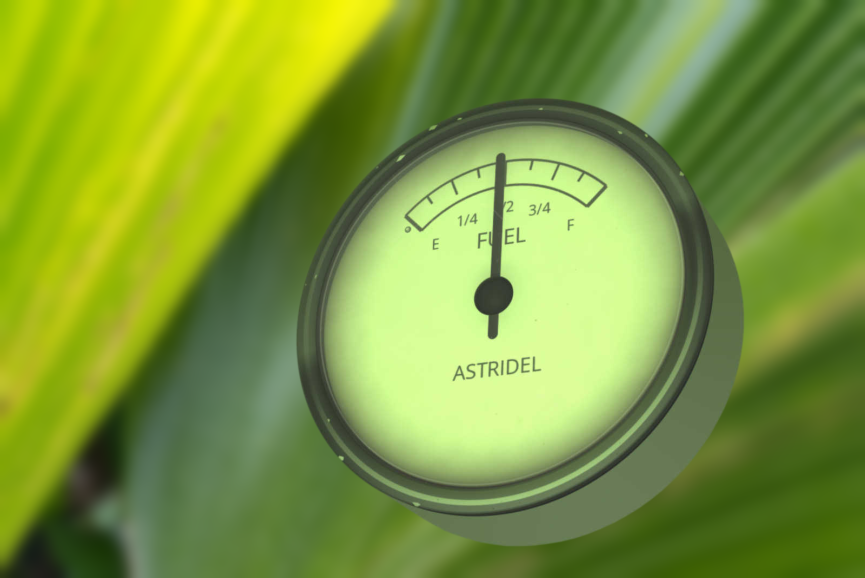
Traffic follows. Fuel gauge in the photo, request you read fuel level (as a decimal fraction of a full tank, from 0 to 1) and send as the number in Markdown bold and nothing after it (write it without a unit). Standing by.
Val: **0.5**
